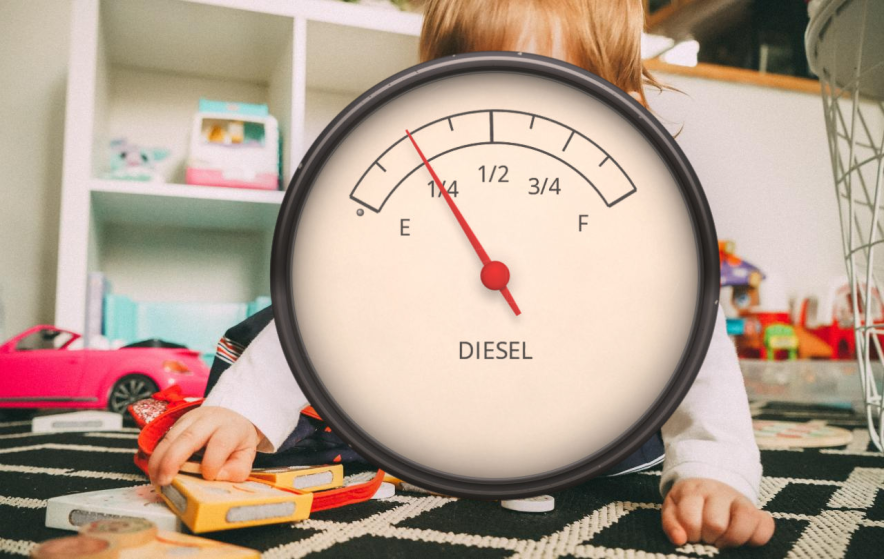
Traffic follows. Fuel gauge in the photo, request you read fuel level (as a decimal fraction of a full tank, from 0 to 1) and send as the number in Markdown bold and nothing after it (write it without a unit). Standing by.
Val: **0.25**
